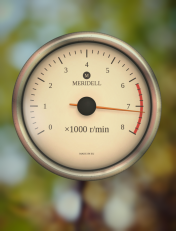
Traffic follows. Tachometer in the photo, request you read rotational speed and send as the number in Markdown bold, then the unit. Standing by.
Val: **7200** rpm
